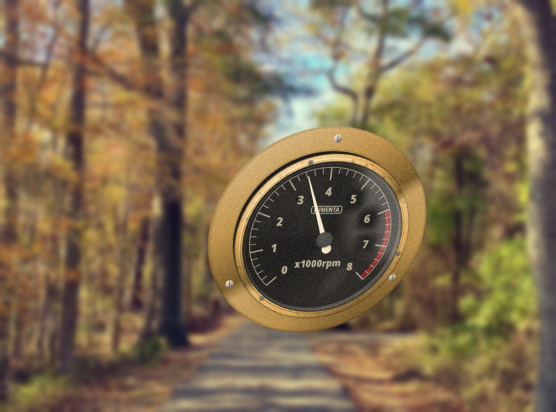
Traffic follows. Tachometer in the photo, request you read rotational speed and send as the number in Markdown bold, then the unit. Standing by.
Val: **3400** rpm
